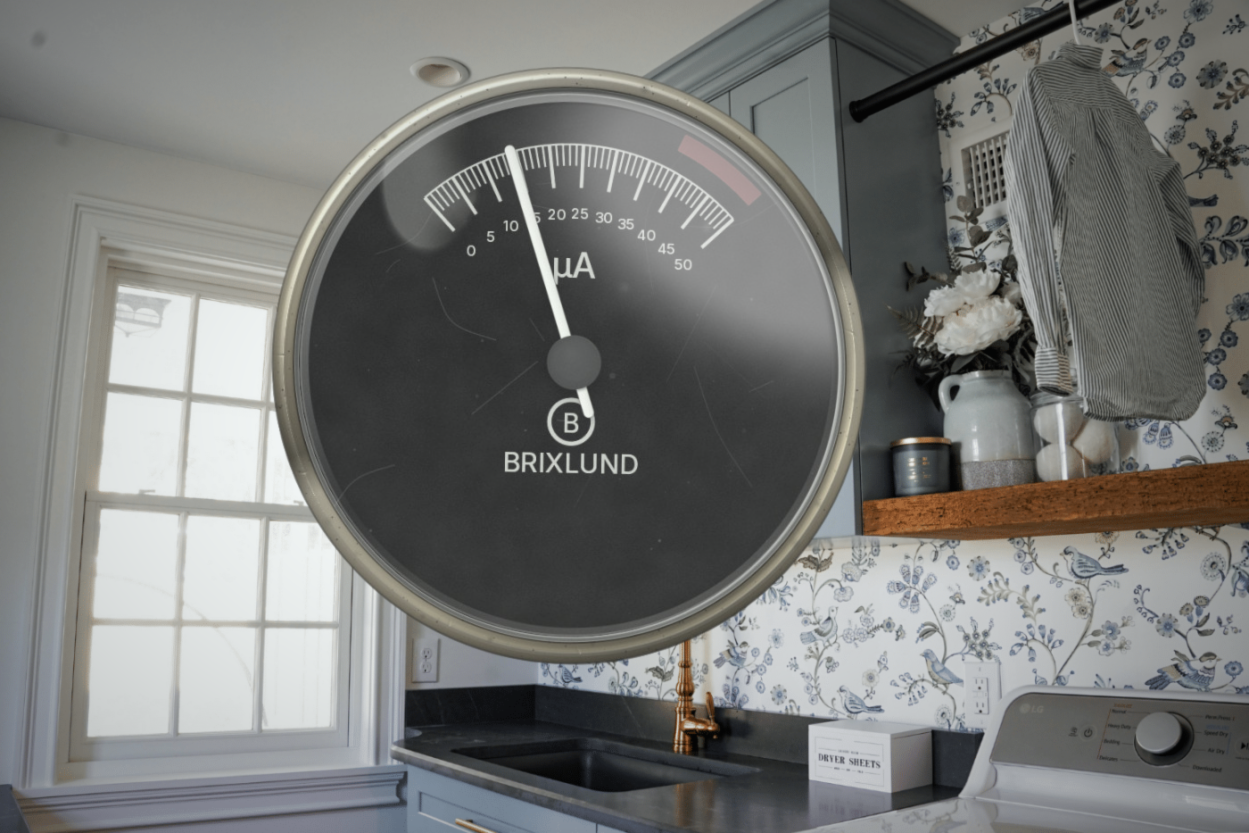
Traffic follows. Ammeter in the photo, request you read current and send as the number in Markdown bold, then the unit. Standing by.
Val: **14** µA
